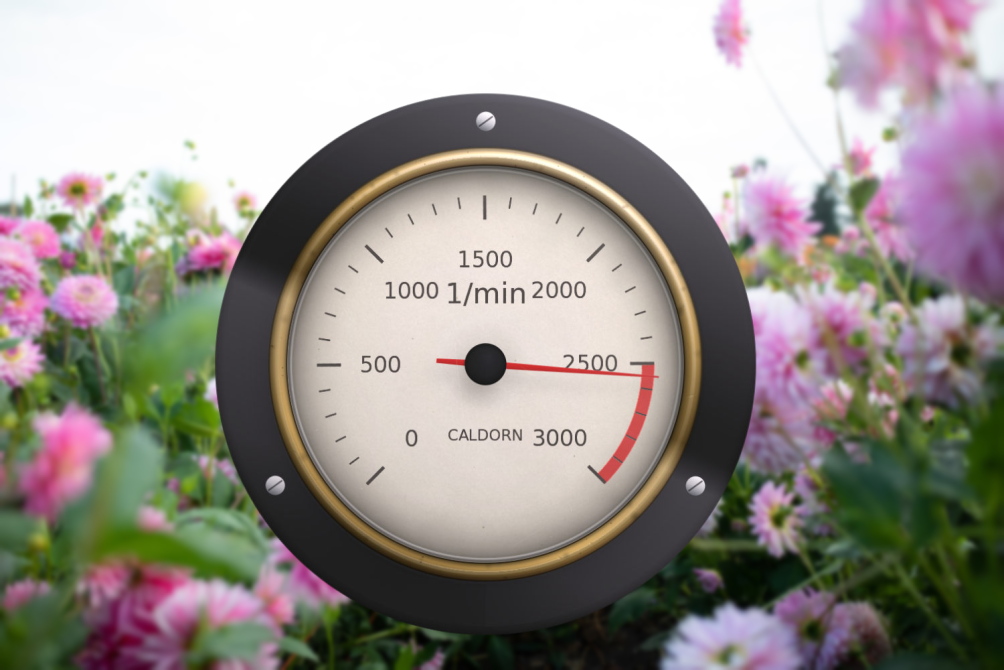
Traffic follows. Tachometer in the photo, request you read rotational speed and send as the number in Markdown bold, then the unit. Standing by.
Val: **2550** rpm
